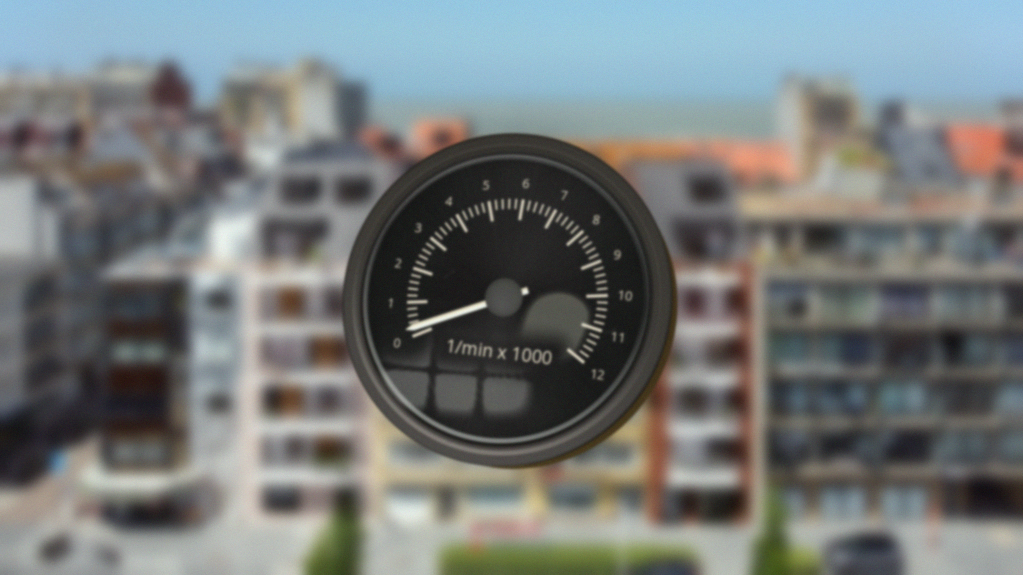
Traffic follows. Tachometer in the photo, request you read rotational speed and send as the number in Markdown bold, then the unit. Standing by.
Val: **200** rpm
